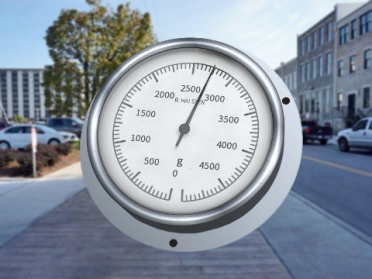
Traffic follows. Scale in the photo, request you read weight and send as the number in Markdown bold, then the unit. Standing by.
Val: **2750** g
